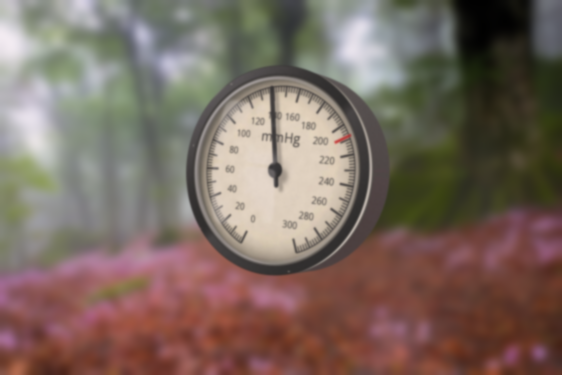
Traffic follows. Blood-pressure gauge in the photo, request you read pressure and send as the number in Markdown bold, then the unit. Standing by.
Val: **140** mmHg
